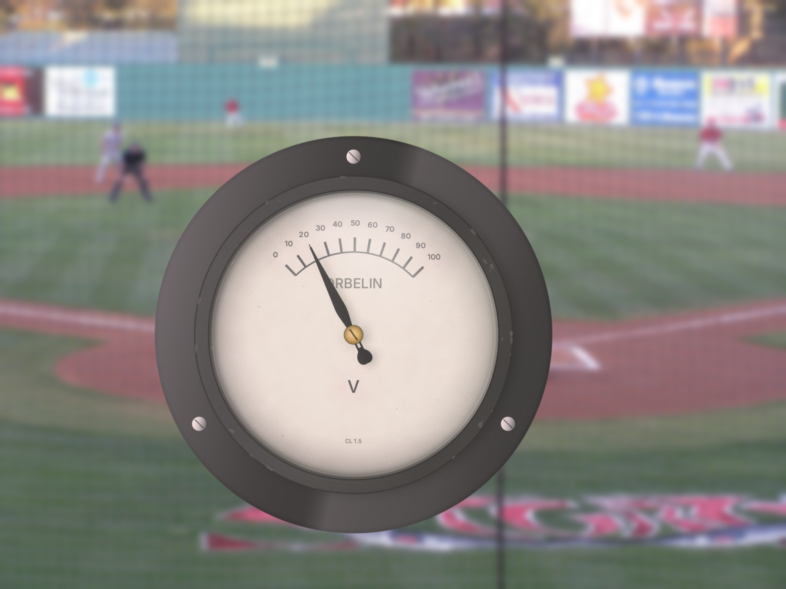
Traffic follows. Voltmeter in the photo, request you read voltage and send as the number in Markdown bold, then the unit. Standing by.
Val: **20** V
